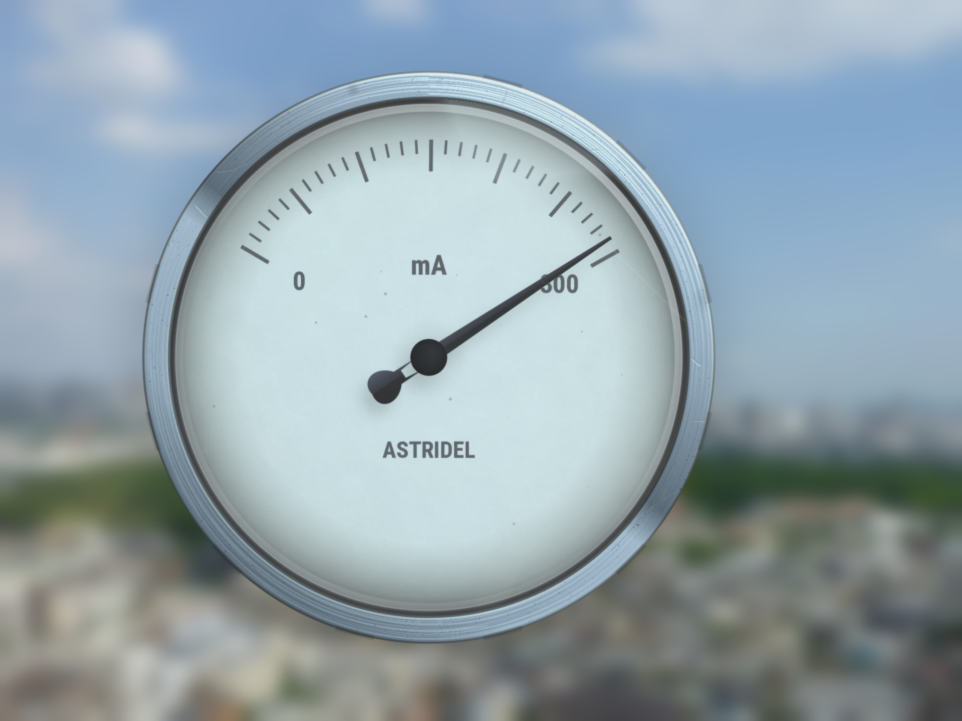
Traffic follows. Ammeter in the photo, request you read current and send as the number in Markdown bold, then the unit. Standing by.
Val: **290** mA
